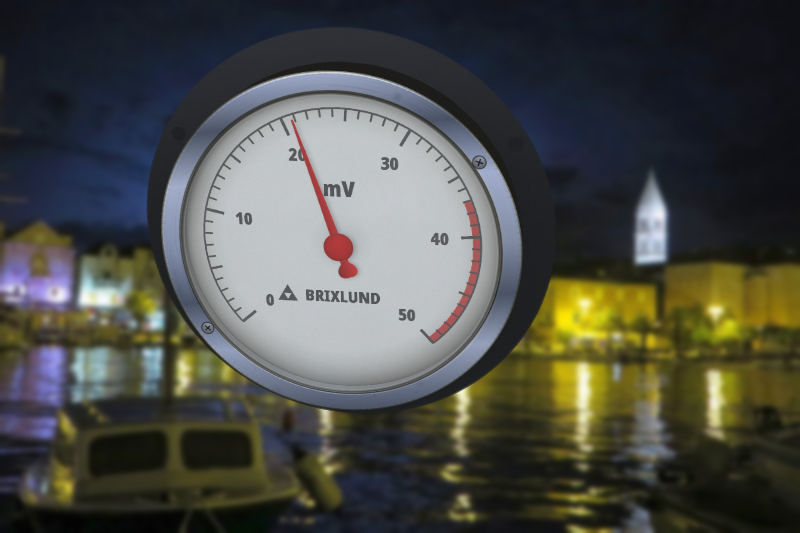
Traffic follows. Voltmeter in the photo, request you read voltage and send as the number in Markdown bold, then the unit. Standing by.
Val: **21** mV
